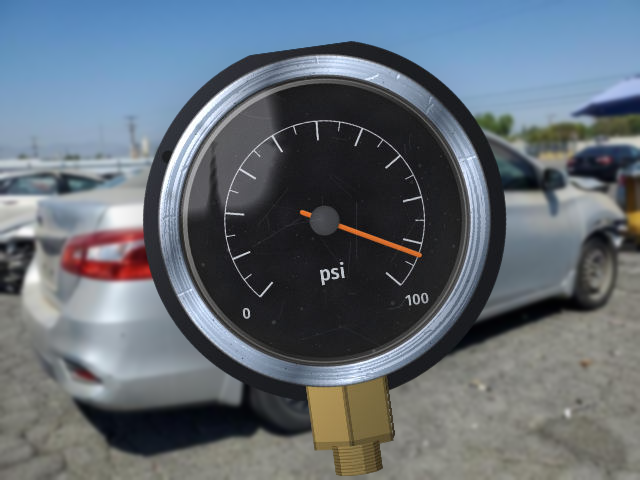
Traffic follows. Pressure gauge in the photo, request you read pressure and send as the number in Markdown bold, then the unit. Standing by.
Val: **92.5** psi
